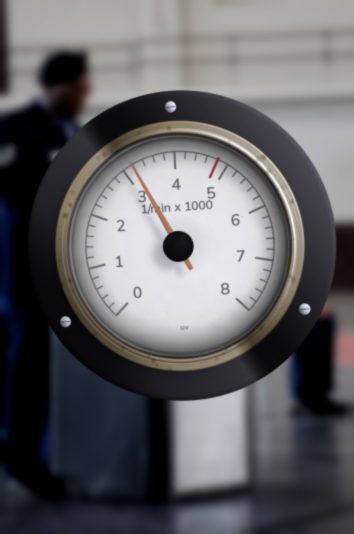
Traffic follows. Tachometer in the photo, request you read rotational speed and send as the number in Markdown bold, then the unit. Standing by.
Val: **3200** rpm
